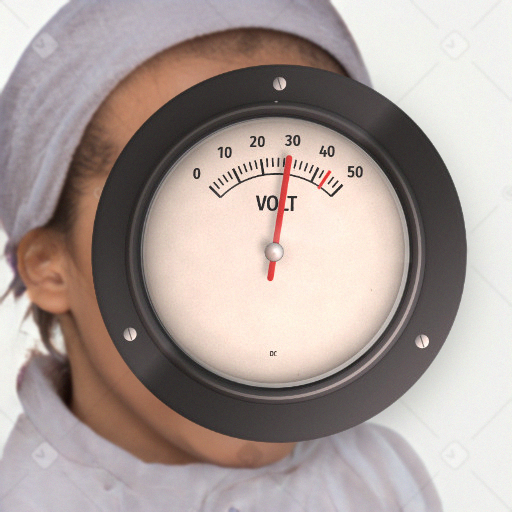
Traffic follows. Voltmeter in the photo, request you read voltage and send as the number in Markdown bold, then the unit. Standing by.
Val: **30** V
